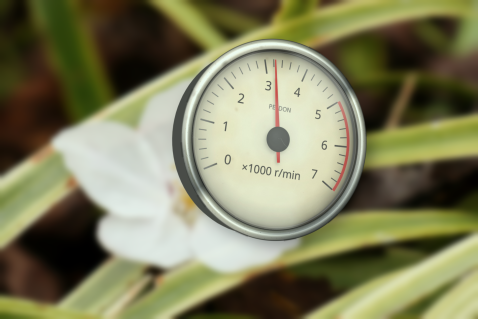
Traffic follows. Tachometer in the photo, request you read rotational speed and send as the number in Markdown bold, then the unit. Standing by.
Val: **3200** rpm
